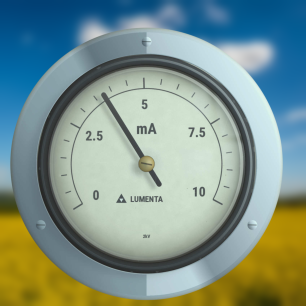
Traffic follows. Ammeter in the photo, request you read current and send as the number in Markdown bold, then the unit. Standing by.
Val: **3.75** mA
